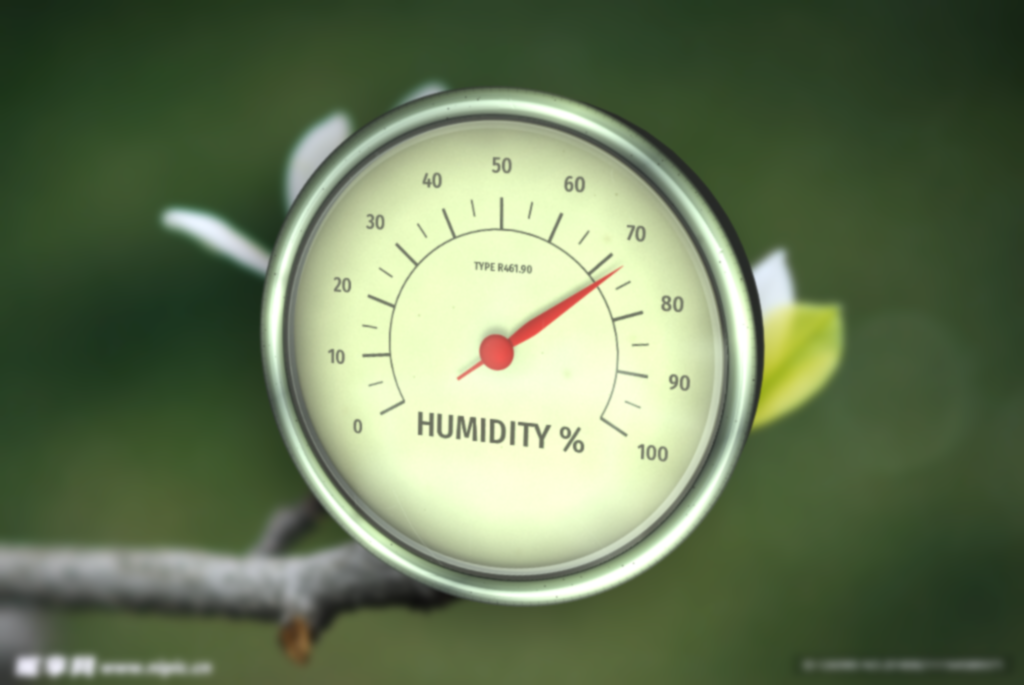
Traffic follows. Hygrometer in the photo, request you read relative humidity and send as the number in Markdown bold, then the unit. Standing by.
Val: **72.5** %
